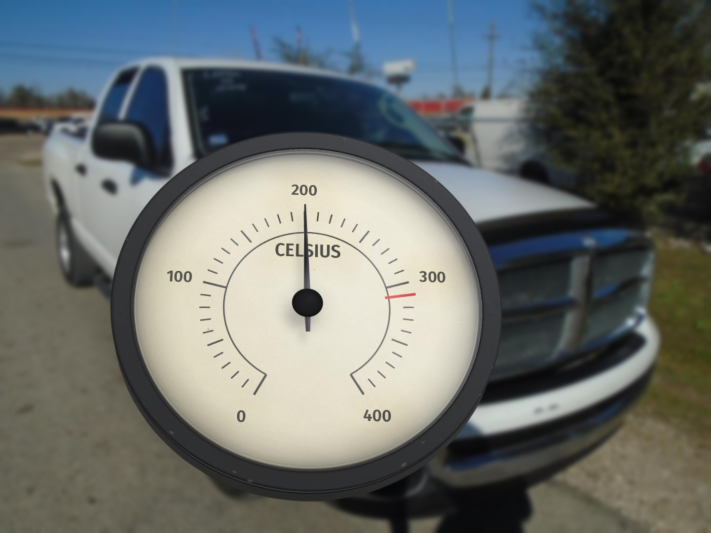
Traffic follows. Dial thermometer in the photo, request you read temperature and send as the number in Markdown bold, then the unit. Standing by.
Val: **200** °C
